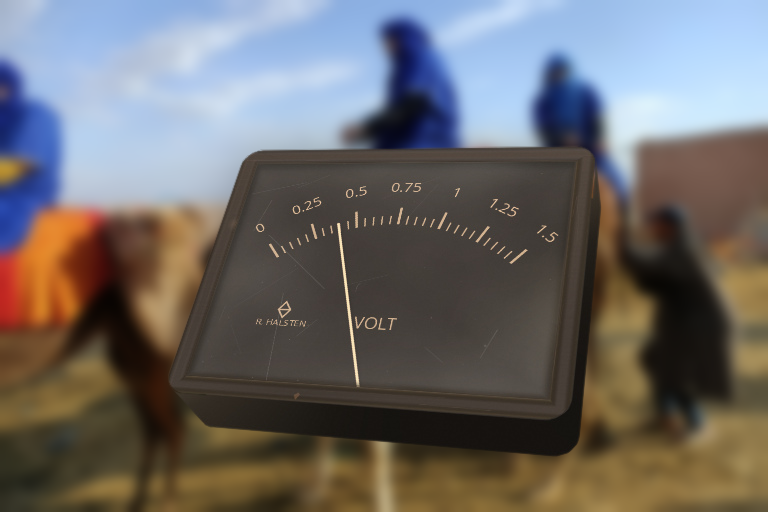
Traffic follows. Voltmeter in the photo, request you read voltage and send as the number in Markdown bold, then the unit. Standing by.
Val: **0.4** V
